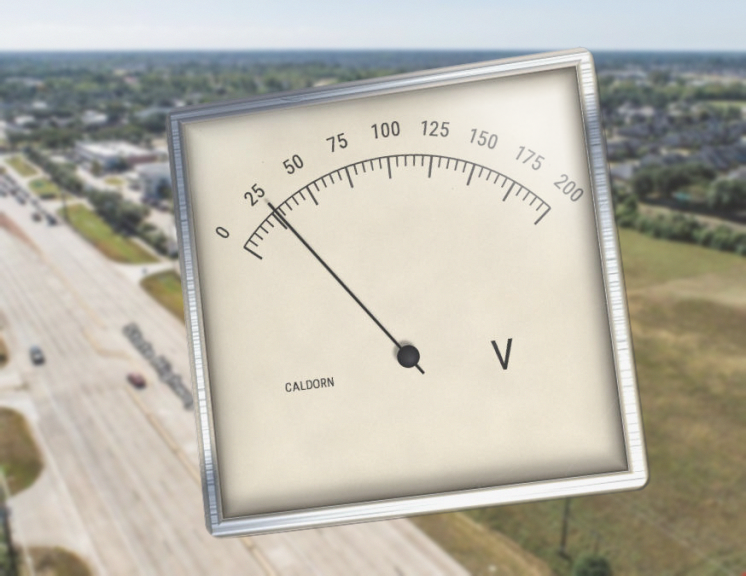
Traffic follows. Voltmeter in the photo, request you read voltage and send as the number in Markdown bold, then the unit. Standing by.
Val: **27.5** V
